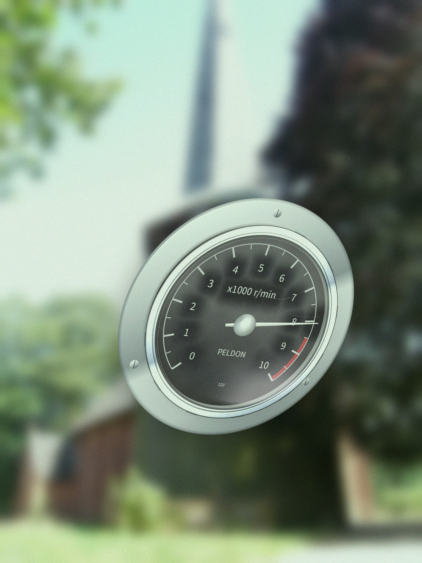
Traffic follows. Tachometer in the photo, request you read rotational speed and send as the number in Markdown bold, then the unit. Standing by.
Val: **8000** rpm
